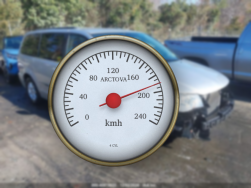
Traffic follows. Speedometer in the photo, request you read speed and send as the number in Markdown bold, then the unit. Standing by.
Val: **190** km/h
